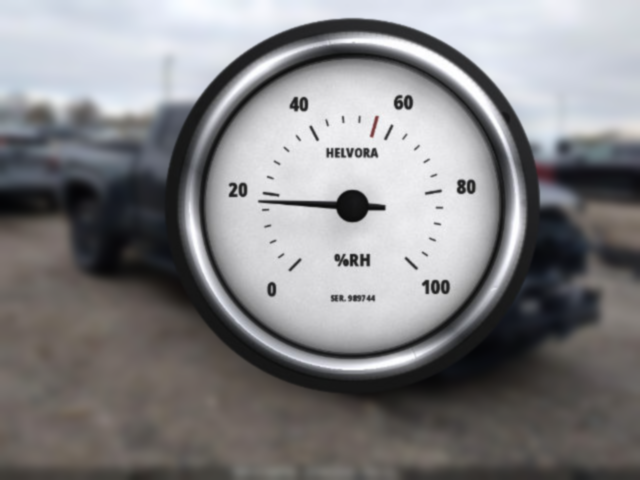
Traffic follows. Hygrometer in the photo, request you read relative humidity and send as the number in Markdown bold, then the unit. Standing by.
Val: **18** %
